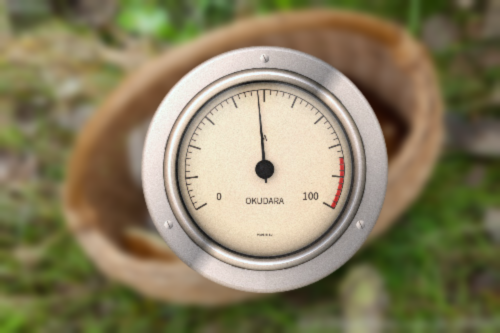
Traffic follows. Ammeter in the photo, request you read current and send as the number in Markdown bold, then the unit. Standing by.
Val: **48** A
